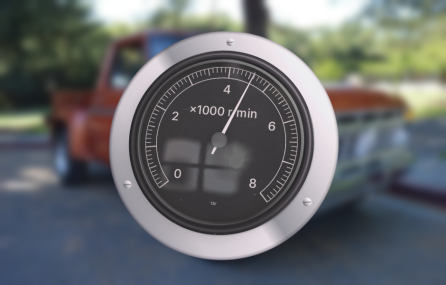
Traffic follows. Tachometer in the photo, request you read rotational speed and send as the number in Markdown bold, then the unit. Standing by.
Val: **4600** rpm
